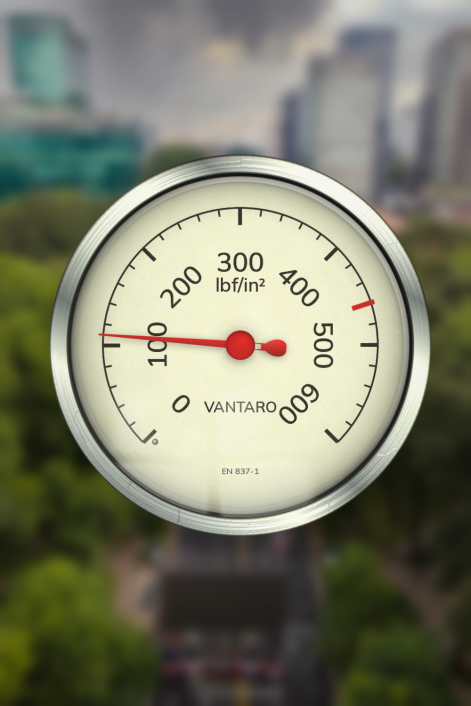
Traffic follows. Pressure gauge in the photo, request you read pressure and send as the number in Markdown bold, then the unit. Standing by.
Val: **110** psi
